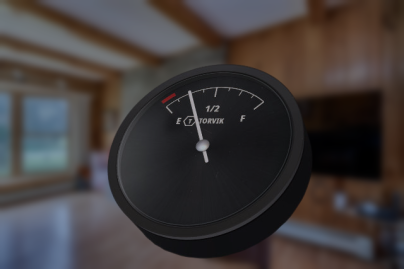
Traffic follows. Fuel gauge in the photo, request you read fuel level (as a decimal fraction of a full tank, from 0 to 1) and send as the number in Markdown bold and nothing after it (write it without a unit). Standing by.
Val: **0.25**
